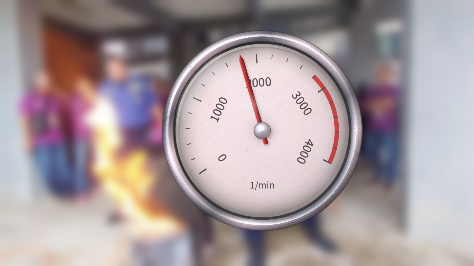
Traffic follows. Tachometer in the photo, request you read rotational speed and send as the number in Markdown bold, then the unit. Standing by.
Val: **1800** rpm
